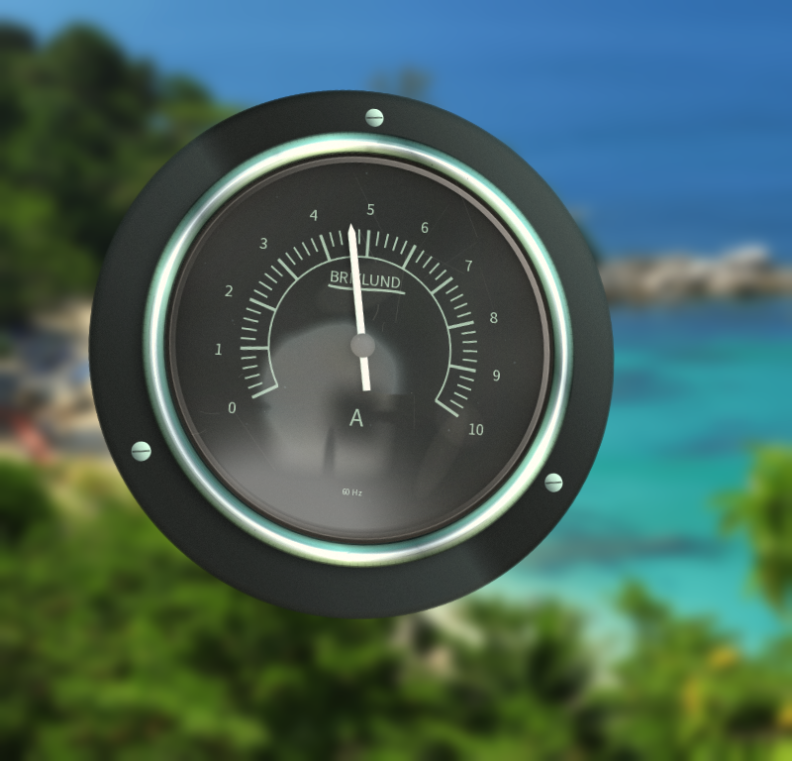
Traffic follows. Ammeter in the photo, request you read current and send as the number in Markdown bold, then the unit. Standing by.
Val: **4.6** A
